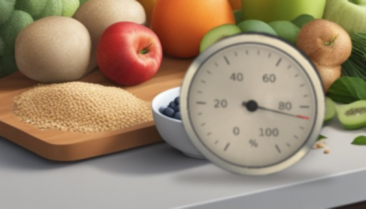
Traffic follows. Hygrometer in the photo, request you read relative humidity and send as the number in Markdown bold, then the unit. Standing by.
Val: **84** %
